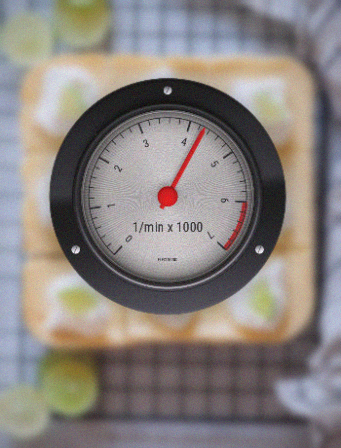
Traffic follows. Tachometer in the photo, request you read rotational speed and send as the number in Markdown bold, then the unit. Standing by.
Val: **4300** rpm
